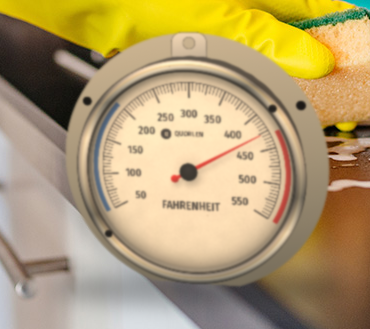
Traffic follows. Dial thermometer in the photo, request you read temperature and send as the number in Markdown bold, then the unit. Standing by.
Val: **425** °F
